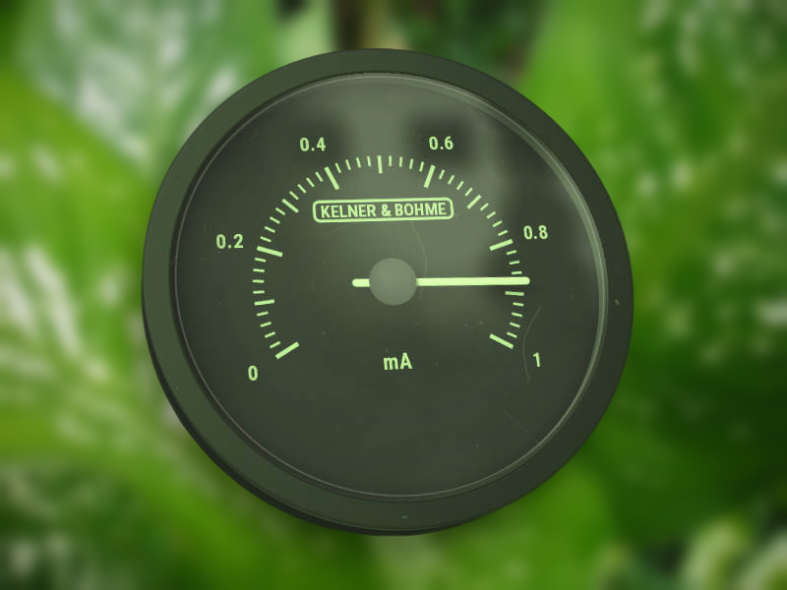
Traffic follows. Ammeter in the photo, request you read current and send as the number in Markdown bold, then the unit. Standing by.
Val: **0.88** mA
